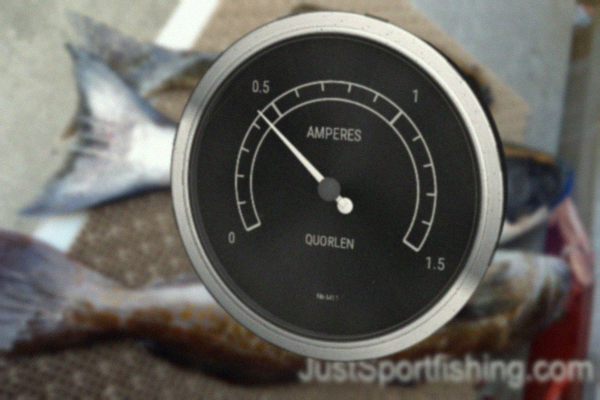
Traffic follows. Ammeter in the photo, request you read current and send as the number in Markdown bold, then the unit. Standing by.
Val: **0.45** A
